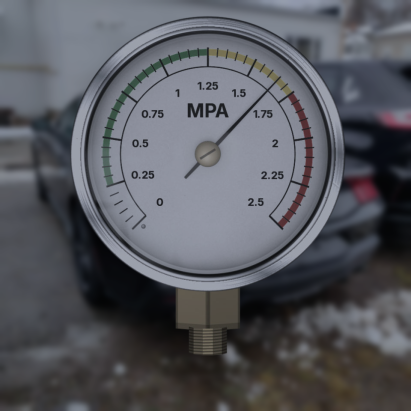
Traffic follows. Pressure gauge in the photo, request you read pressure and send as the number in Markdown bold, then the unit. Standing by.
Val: **1.65** MPa
